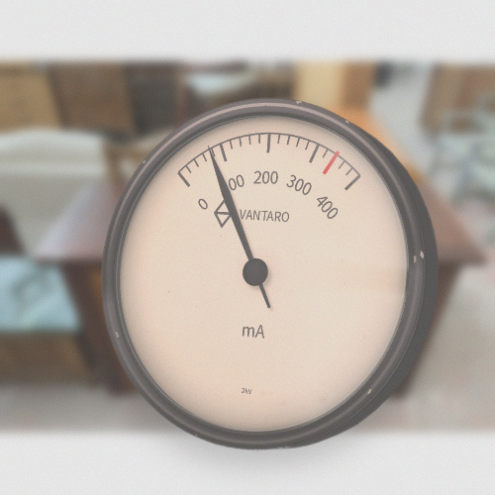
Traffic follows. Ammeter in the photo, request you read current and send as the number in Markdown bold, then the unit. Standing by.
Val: **80** mA
